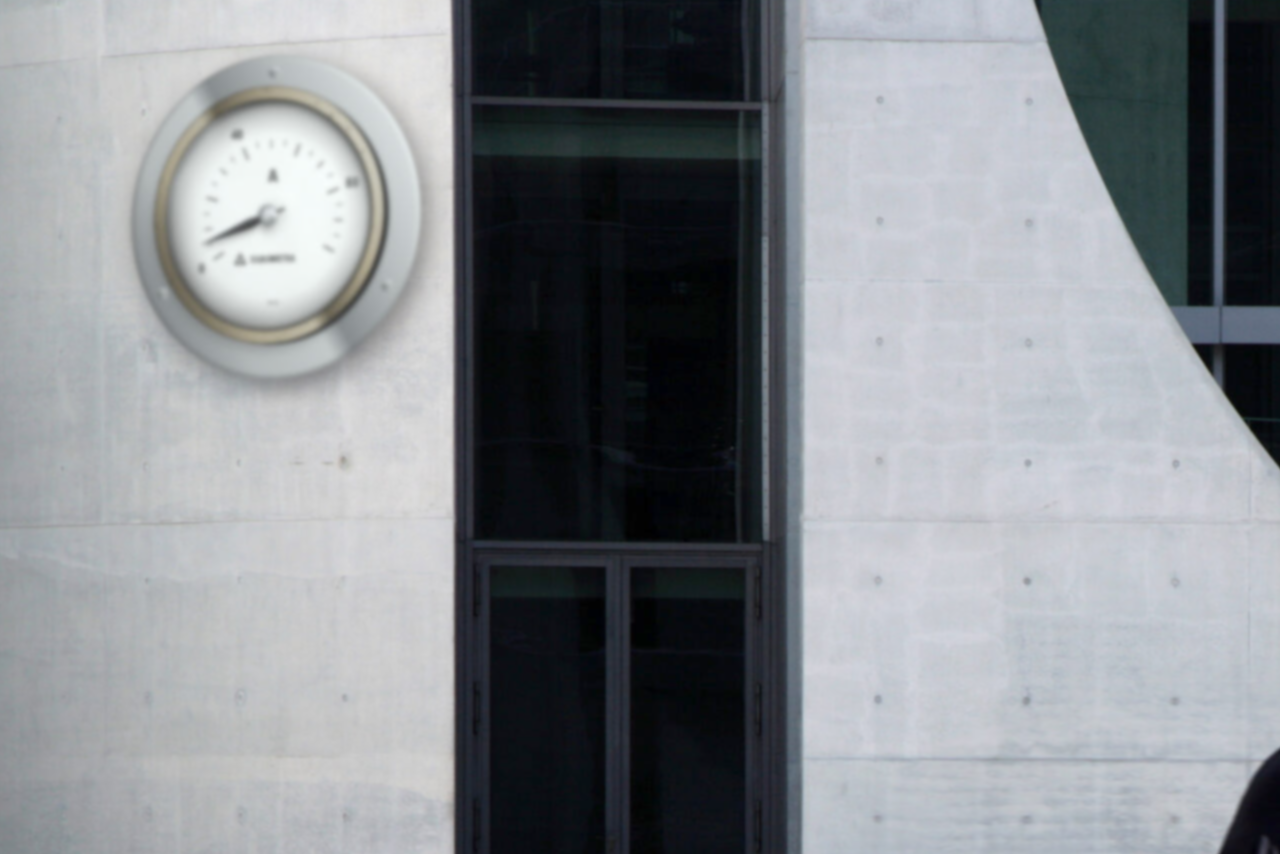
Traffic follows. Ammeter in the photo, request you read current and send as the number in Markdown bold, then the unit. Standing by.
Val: **5** A
